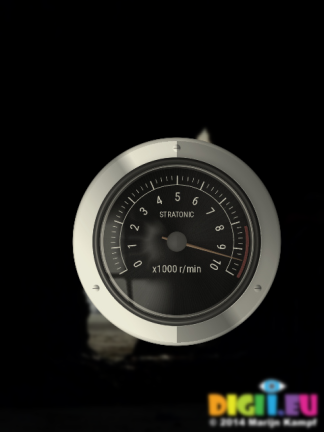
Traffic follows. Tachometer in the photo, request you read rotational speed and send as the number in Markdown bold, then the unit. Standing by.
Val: **9400** rpm
